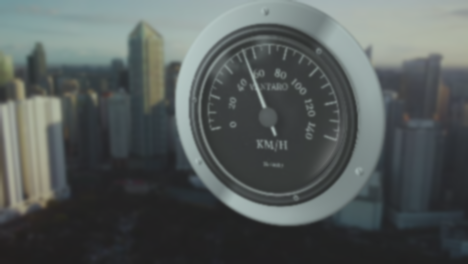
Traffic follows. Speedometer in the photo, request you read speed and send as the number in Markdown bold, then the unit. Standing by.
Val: **55** km/h
